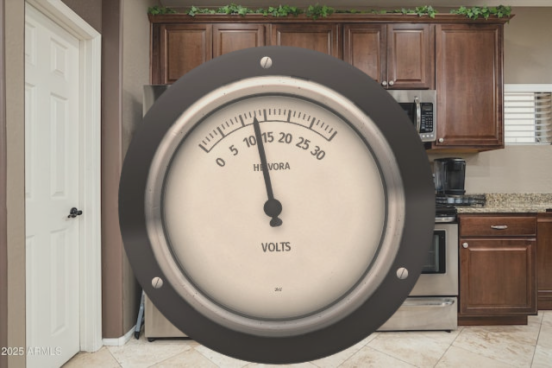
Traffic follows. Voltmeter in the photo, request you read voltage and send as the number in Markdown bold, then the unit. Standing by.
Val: **13** V
